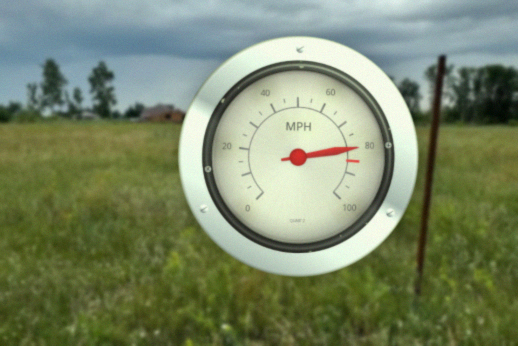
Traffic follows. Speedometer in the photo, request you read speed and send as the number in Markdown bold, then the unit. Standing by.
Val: **80** mph
